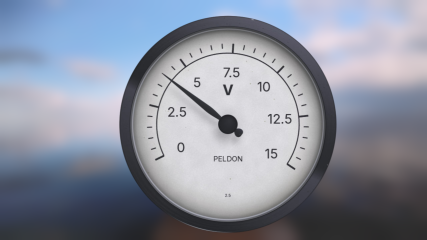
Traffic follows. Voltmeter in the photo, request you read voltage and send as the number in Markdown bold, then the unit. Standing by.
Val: **4** V
